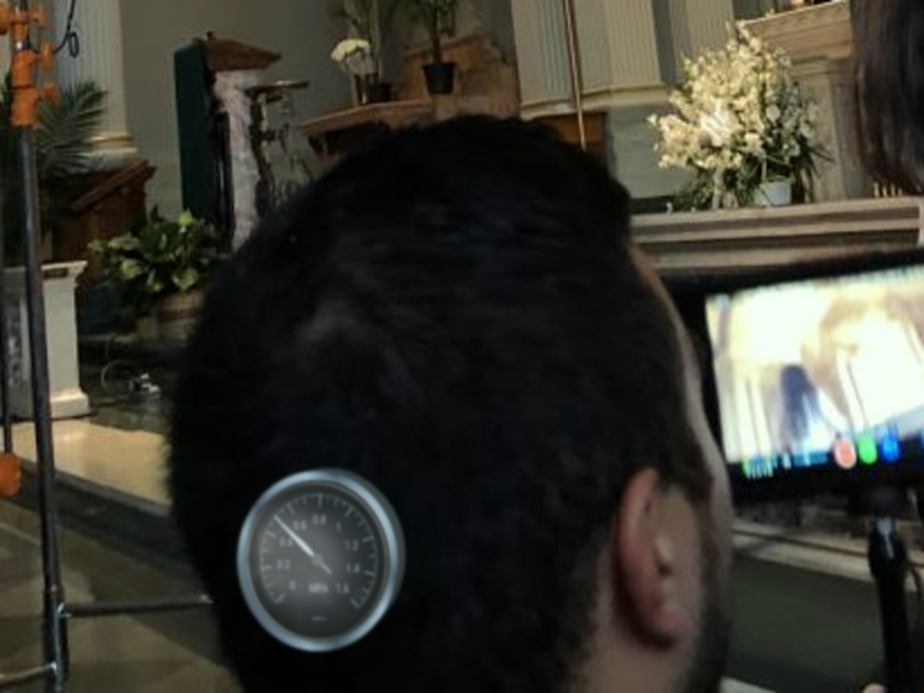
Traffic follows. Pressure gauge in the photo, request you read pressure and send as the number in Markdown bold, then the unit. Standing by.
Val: **0.5** MPa
